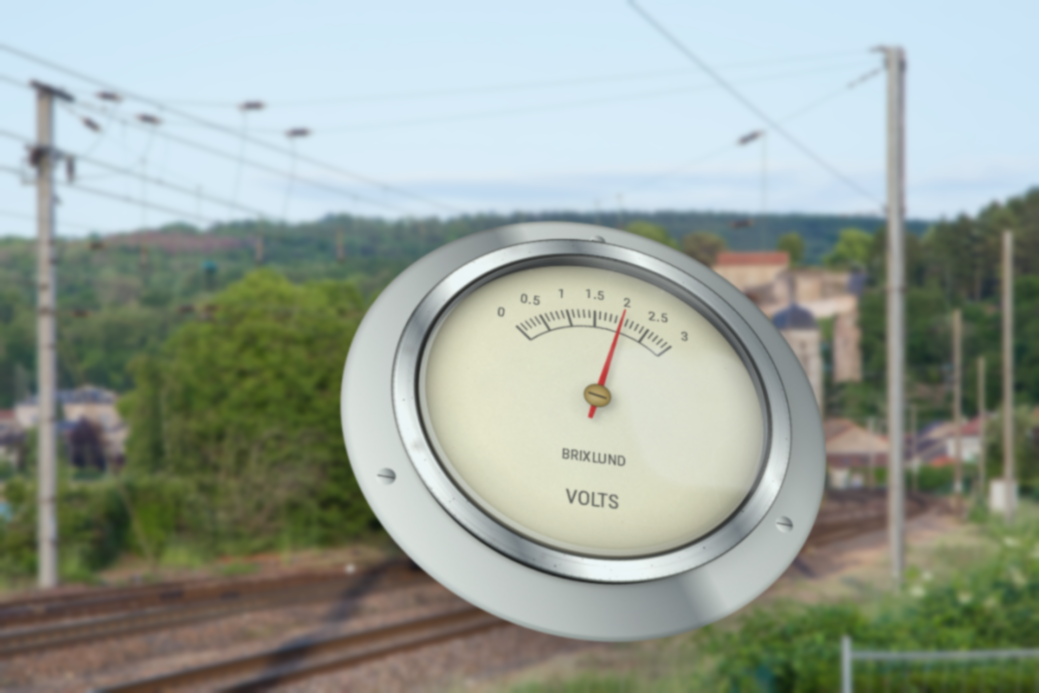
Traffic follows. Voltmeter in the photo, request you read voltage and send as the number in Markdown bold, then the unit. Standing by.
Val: **2** V
